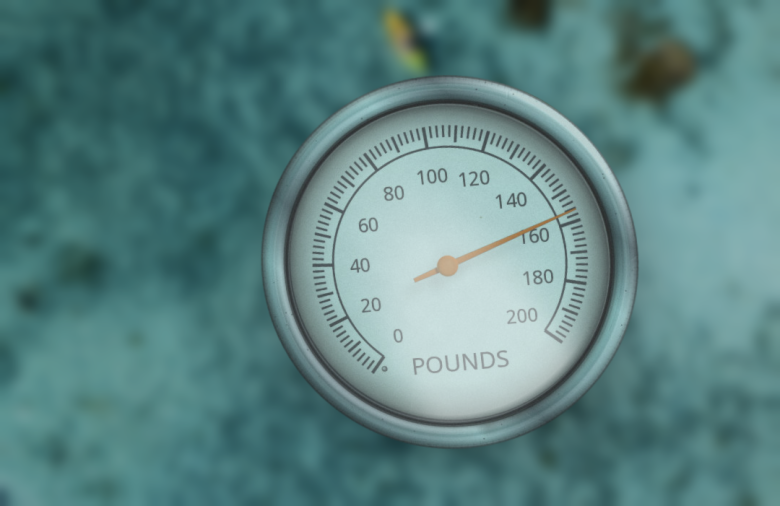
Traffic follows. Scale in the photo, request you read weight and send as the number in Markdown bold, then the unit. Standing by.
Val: **156** lb
